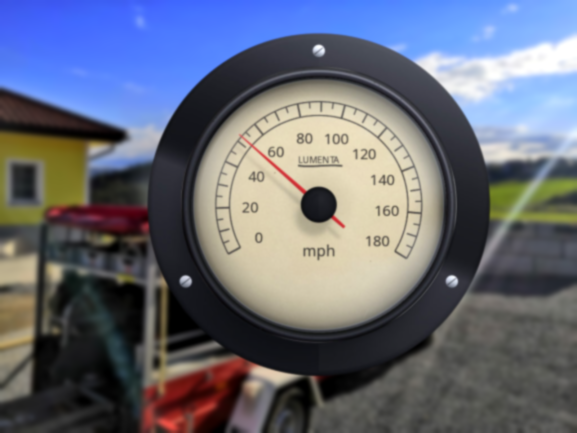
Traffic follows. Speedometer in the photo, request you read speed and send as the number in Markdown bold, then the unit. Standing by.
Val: **52.5** mph
